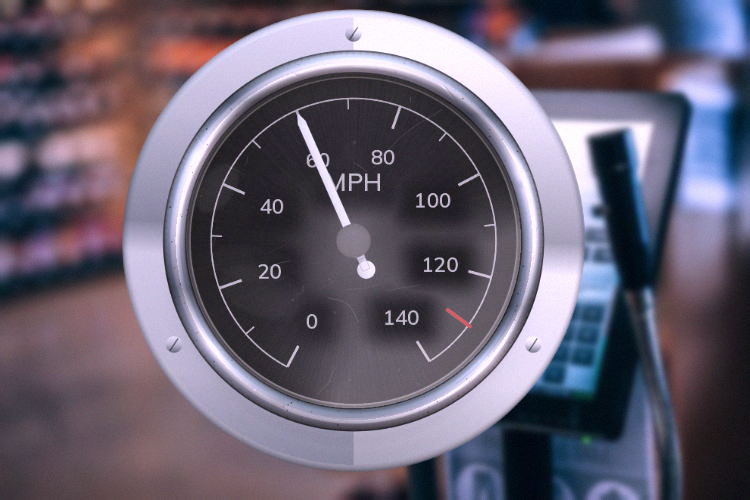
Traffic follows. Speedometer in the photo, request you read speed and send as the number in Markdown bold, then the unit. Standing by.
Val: **60** mph
